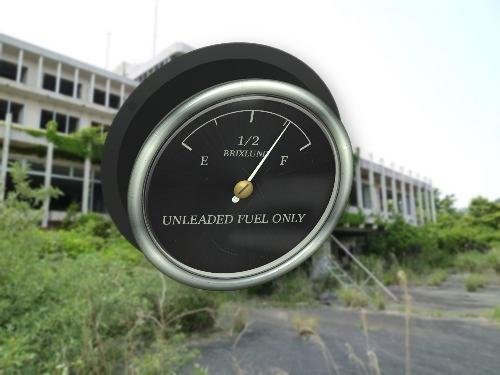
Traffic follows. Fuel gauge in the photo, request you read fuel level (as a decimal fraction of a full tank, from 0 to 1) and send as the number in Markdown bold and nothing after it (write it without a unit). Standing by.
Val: **0.75**
